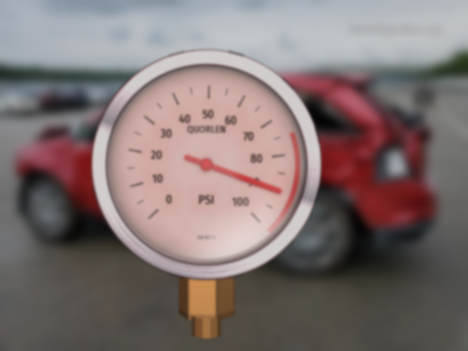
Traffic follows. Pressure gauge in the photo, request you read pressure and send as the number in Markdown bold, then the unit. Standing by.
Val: **90** psi
